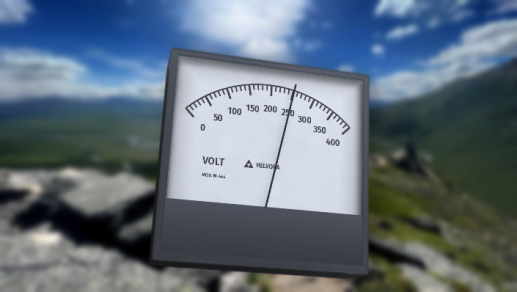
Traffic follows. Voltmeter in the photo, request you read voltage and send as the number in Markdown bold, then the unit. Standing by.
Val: **250** V
